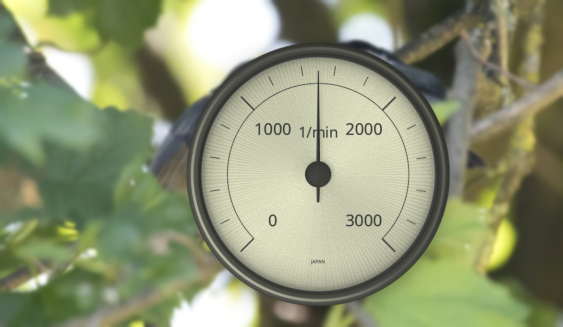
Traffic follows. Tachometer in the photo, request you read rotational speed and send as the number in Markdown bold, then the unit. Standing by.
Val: **1500** rpm
